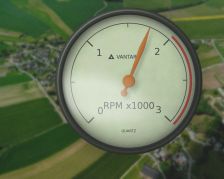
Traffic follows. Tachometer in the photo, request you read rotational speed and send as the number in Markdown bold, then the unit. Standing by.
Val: **1750** rpm
